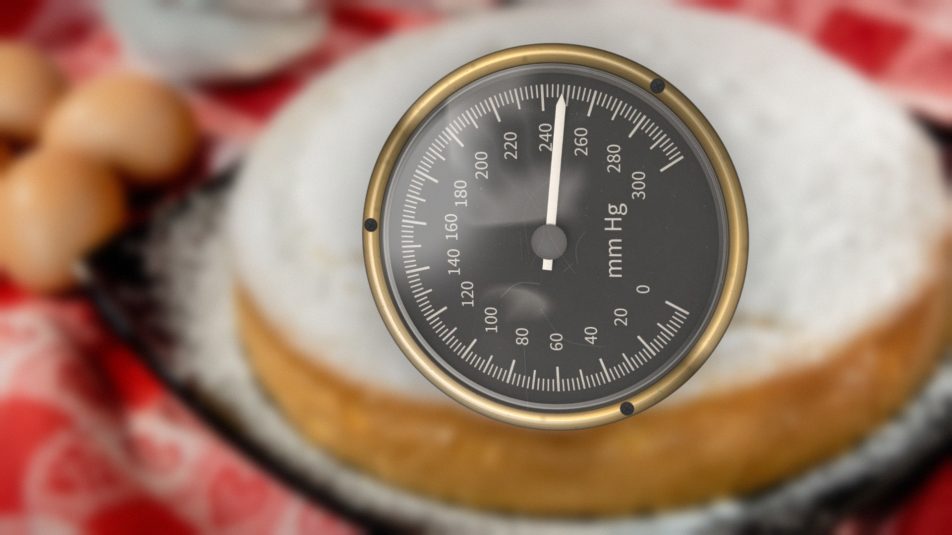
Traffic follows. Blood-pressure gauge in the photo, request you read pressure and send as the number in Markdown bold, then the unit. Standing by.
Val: **248** mmHg
